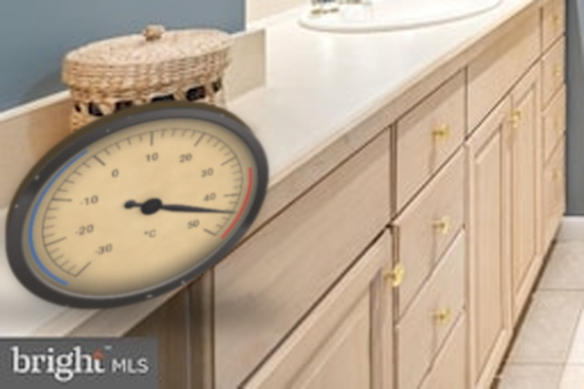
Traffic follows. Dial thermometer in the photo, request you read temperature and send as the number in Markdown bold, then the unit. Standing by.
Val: **44** °C
